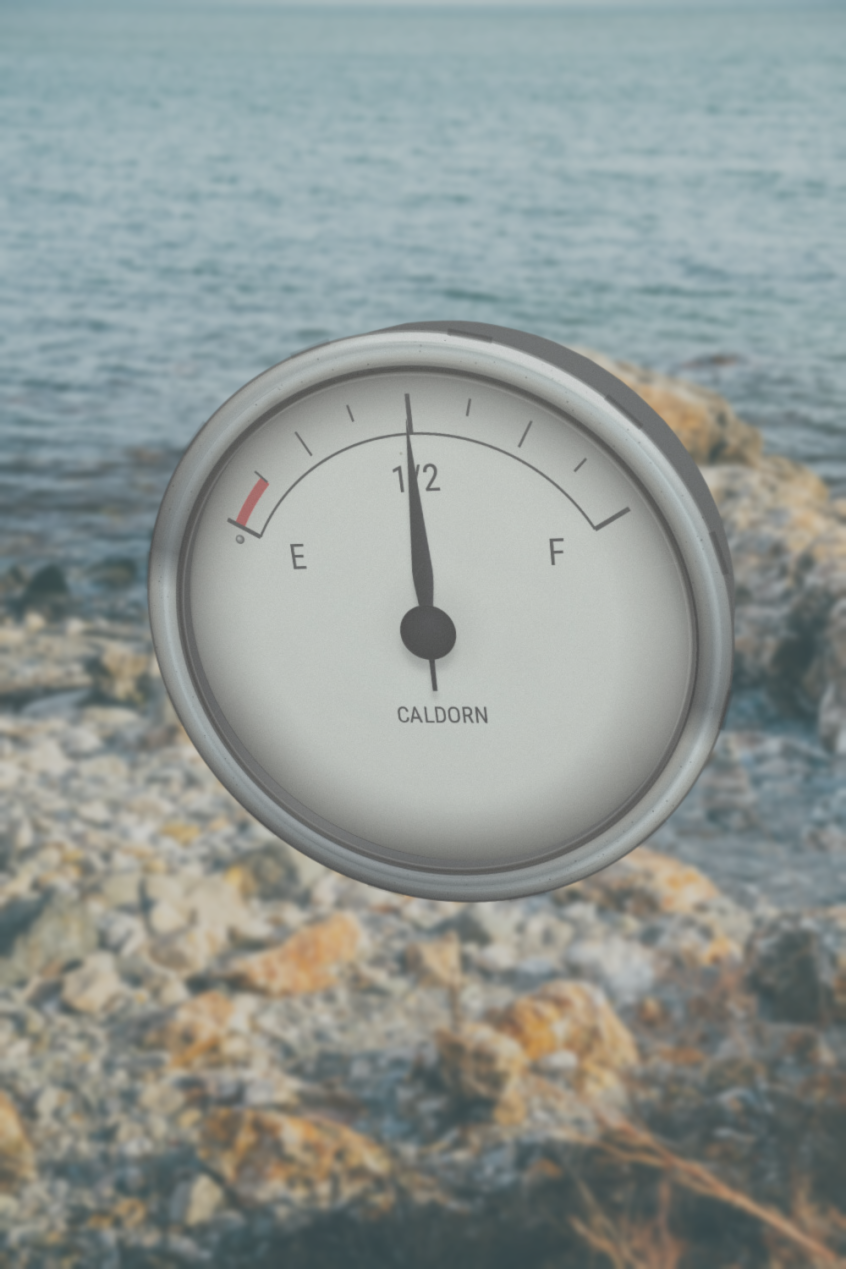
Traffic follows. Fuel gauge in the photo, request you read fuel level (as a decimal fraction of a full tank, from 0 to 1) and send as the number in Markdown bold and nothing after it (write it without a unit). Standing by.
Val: **0.5**
